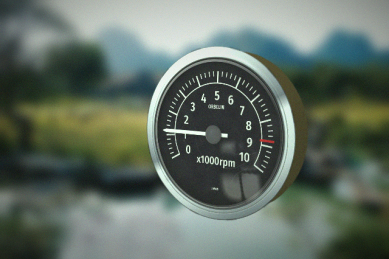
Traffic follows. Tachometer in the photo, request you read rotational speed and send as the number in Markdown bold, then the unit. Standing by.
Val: **1200** rpm
